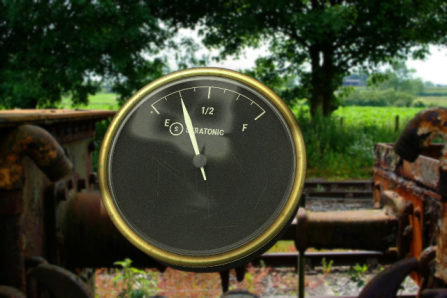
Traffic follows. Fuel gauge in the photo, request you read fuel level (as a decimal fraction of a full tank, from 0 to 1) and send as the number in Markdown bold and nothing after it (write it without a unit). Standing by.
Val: **0.25**
